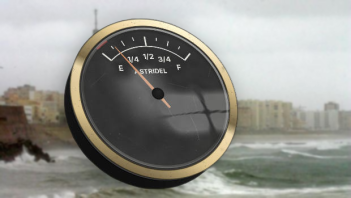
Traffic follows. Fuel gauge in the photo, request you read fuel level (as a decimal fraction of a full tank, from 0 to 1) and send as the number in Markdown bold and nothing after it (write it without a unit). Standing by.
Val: **0.125**
